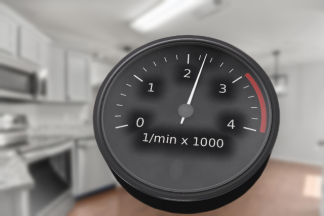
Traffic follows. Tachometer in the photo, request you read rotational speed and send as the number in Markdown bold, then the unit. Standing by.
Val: **2300** rpm
